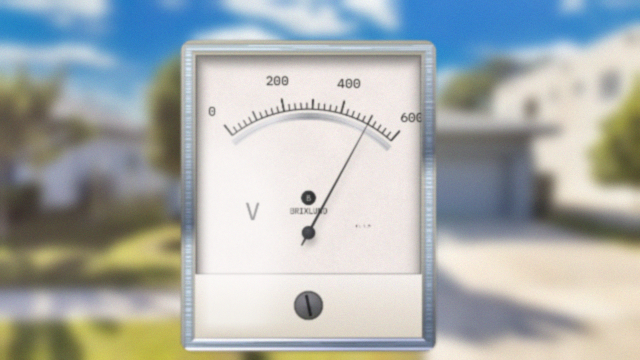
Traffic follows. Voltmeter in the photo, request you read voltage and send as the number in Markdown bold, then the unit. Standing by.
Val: **500** V
